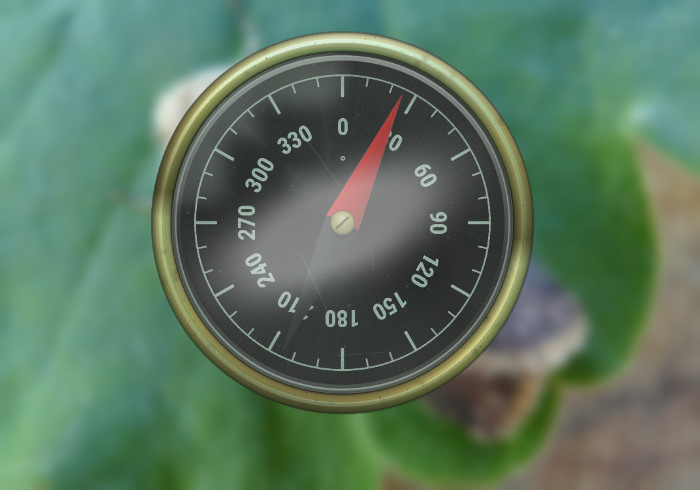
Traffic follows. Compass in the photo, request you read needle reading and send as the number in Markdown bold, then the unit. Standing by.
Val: **25** °
